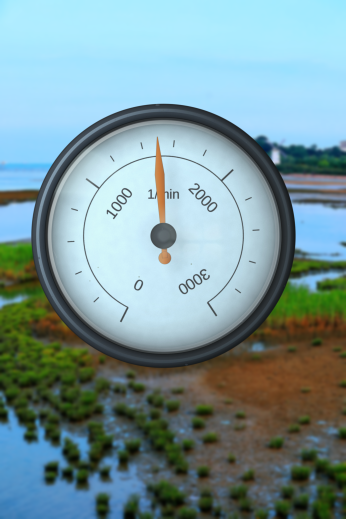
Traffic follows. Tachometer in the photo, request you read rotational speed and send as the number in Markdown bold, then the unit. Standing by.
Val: **1500** rpm
